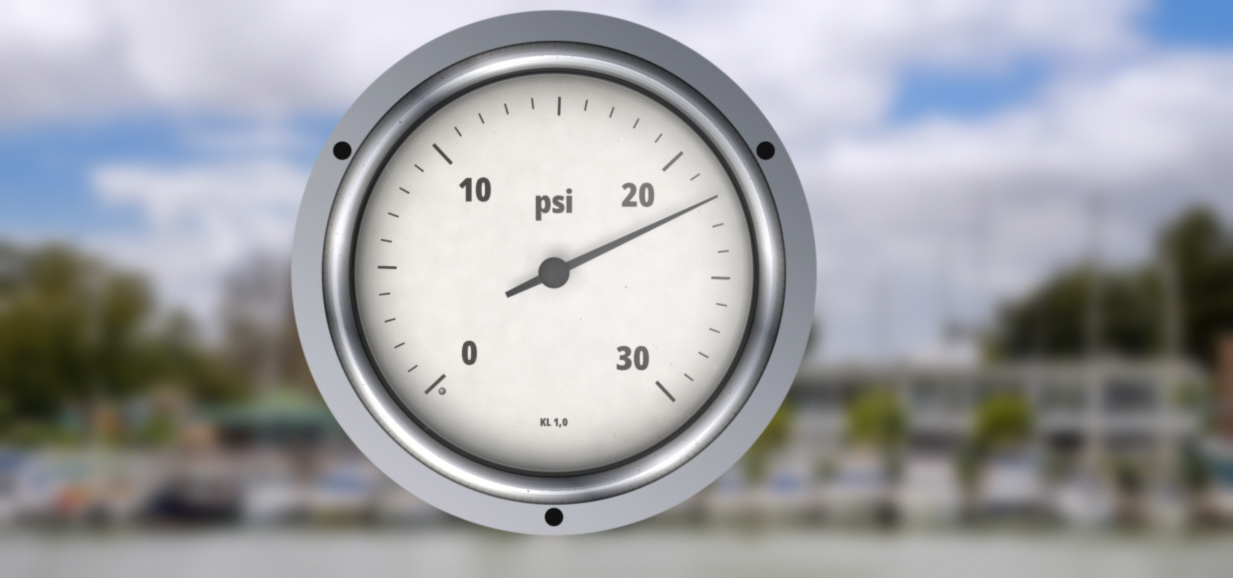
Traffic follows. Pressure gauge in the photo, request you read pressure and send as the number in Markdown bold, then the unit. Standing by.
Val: **22** psi
